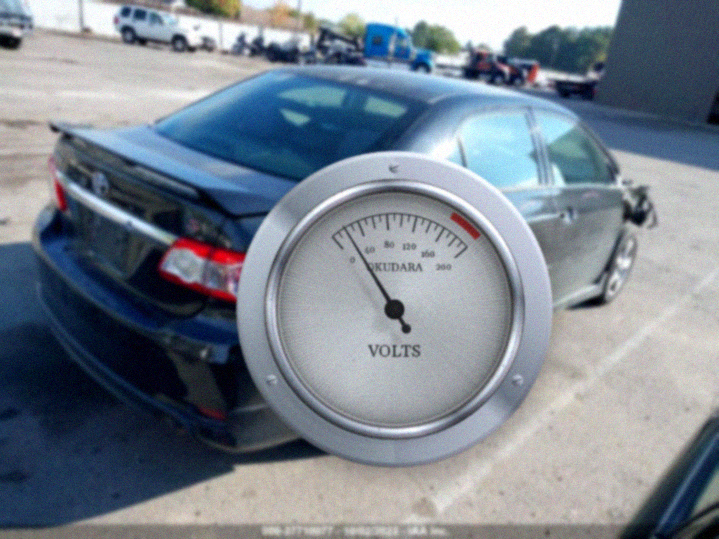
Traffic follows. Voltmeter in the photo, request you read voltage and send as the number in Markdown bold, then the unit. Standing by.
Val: **20** V
